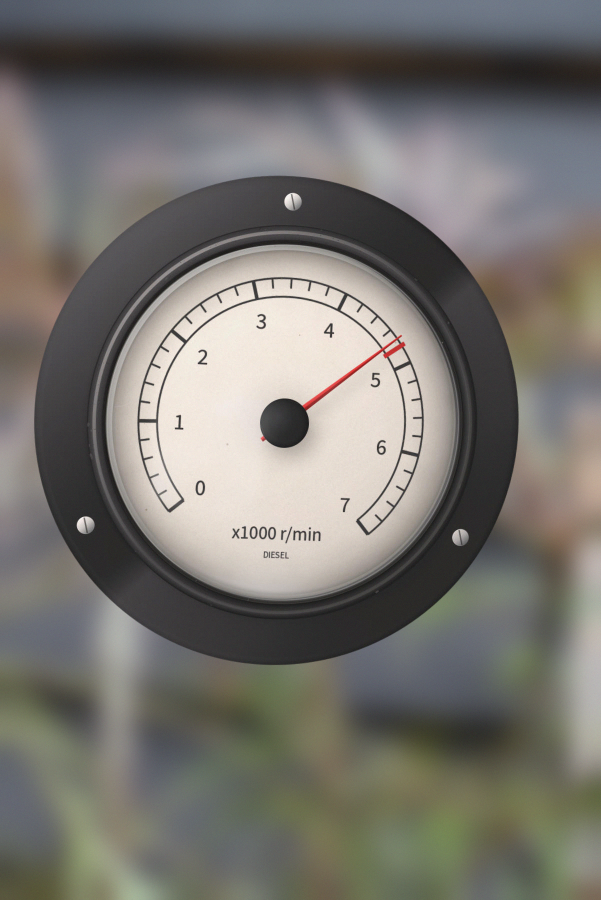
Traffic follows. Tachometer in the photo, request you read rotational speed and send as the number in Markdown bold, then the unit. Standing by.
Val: **4700** rpm
